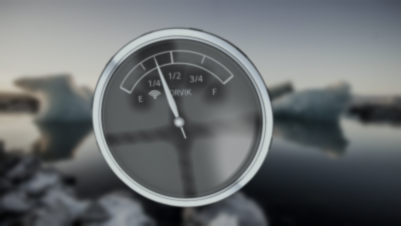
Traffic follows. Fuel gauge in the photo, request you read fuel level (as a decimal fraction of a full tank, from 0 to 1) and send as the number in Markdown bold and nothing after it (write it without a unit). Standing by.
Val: **0.375**
